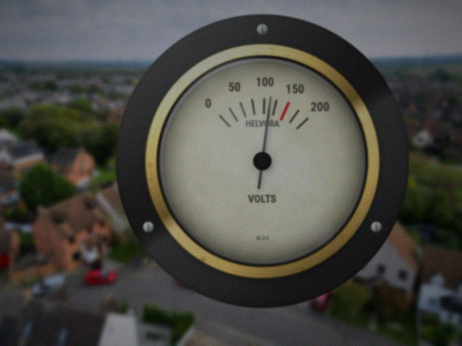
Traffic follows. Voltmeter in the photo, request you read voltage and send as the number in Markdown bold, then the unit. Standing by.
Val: **112.5** V
